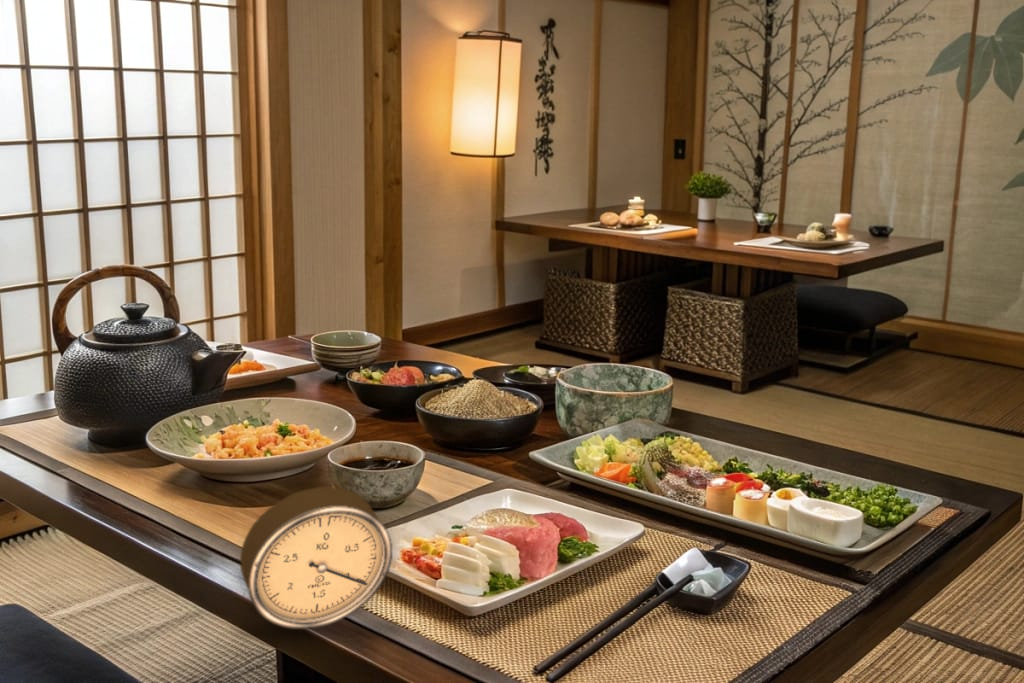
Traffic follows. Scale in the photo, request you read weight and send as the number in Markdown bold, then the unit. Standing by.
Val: **1** kg
